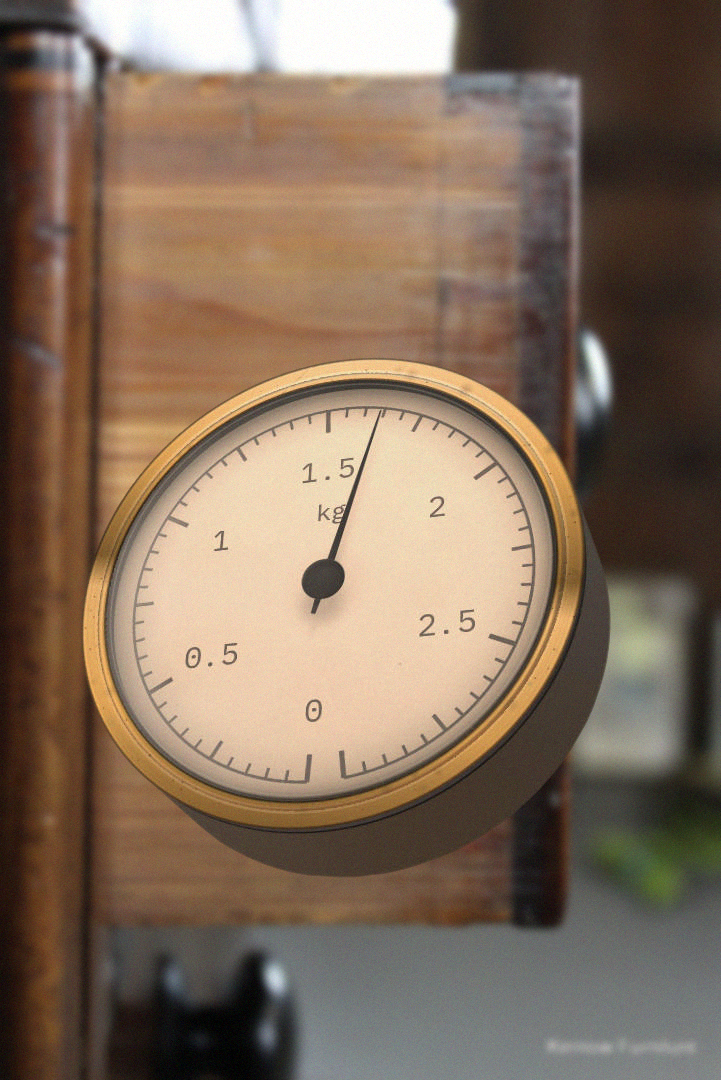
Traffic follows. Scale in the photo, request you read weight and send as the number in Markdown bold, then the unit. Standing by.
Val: **1.65** kg
